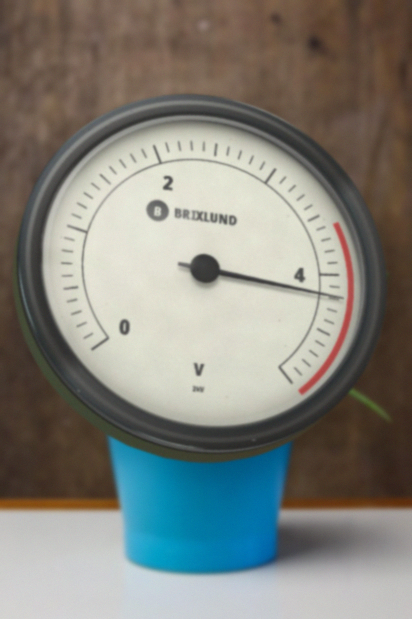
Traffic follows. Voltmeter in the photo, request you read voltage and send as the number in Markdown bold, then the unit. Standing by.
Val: **4.2** V
